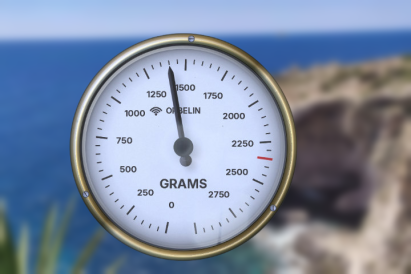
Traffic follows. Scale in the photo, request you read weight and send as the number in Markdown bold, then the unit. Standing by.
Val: **1400** g
